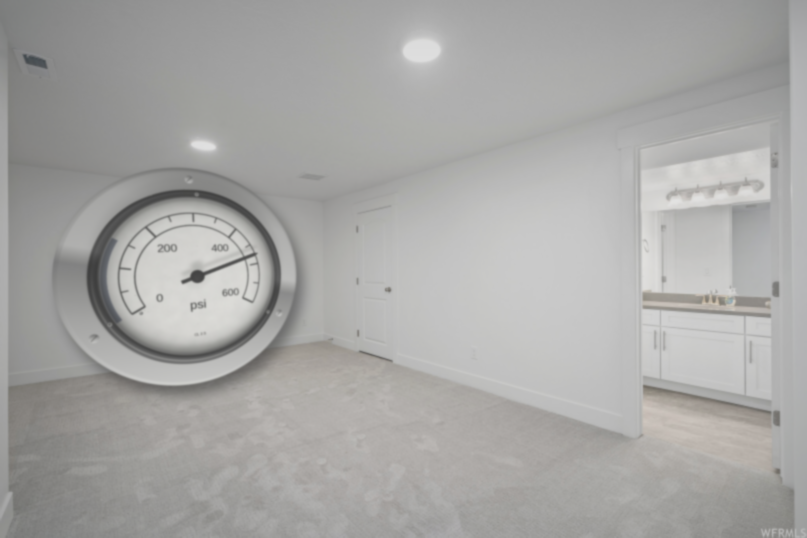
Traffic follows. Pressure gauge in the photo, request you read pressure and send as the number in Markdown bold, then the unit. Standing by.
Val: **475** psi
